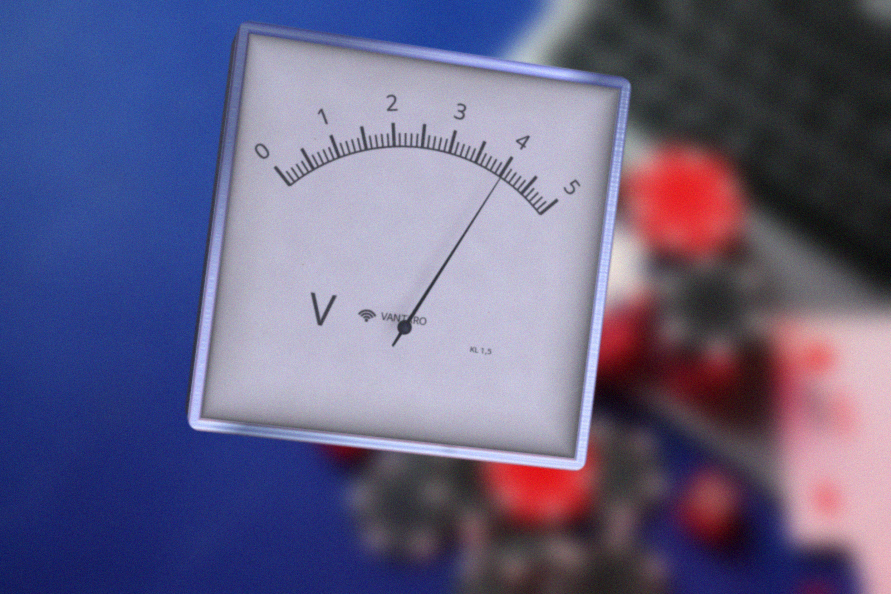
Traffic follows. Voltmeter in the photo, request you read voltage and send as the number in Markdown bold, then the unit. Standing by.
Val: **4** V
